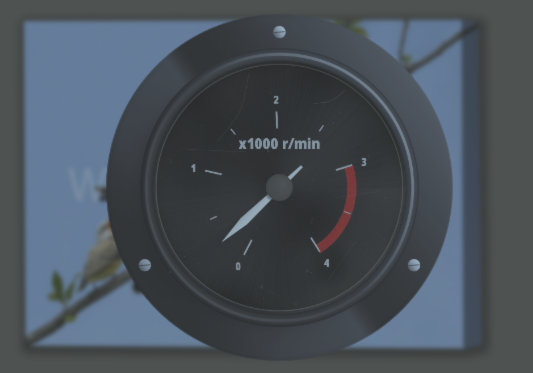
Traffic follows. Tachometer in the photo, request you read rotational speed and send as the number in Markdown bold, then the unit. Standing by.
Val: **250** rpm
